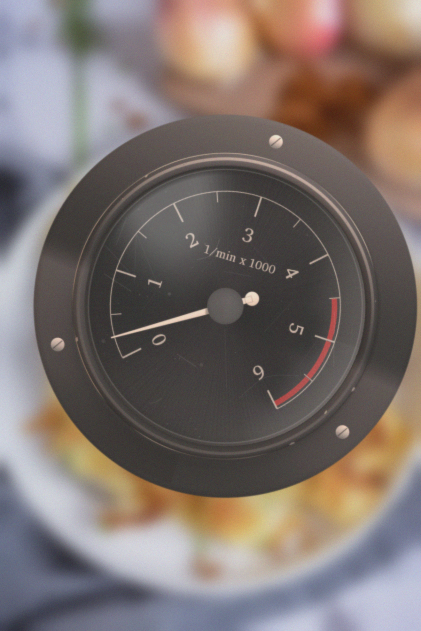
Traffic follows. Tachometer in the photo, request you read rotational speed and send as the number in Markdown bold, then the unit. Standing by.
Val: **250** rpm
